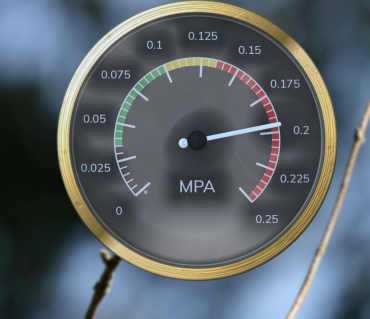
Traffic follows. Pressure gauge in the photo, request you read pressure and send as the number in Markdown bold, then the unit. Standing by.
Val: **0.195** MPa
